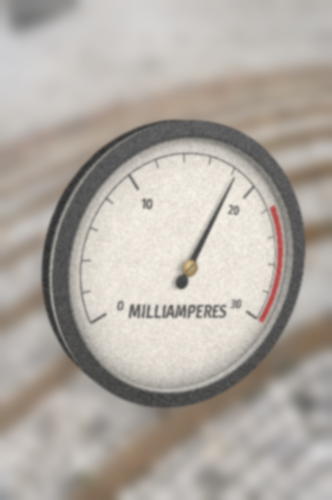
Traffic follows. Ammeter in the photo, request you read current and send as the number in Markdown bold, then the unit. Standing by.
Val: **18** mA
